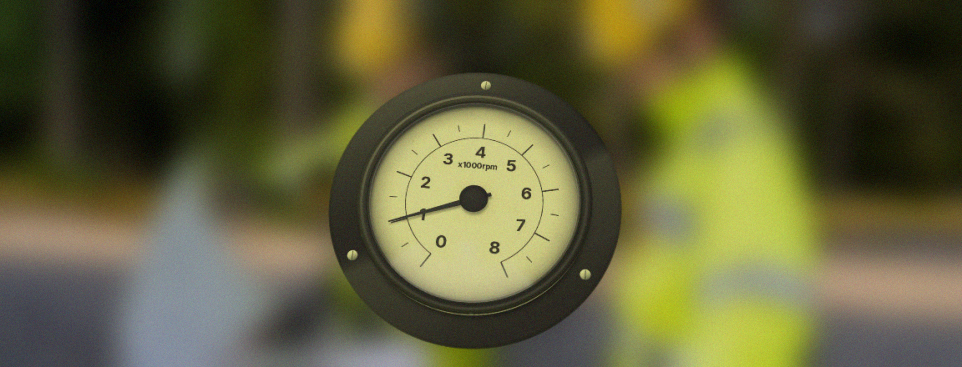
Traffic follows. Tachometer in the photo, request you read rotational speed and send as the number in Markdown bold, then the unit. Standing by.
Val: **1000** rpm
